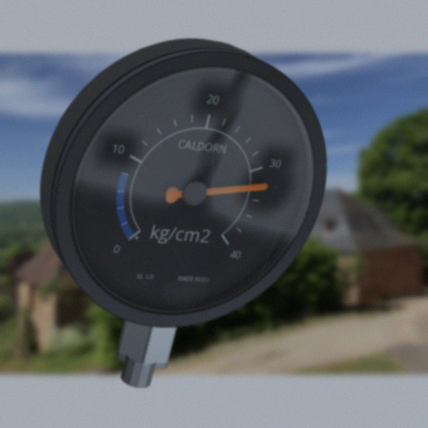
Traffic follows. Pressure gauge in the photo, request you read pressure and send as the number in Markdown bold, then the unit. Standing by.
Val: **32** kg/cm²
